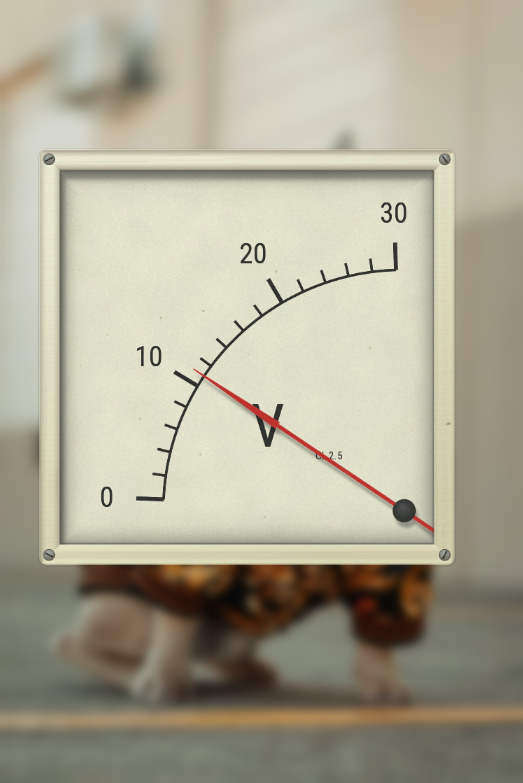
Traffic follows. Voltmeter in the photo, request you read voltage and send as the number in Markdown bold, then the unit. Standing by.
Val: **11** V
